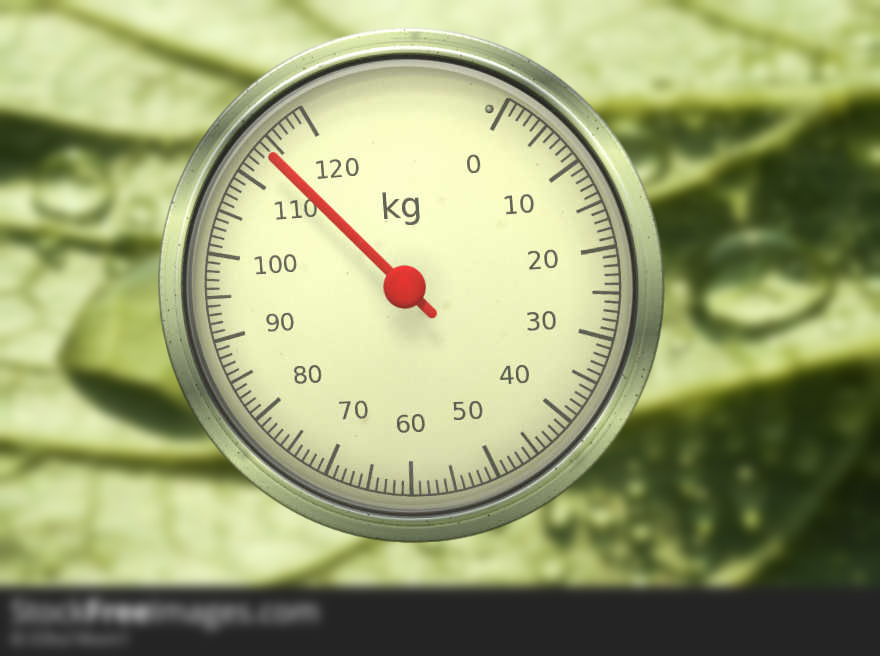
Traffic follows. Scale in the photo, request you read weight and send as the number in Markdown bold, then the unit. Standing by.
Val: **114** kg
